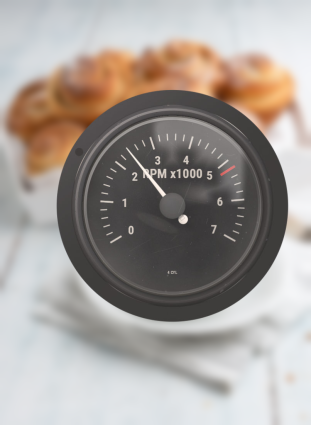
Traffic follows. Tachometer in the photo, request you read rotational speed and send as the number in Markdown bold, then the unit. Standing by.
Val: **2400** rpm
